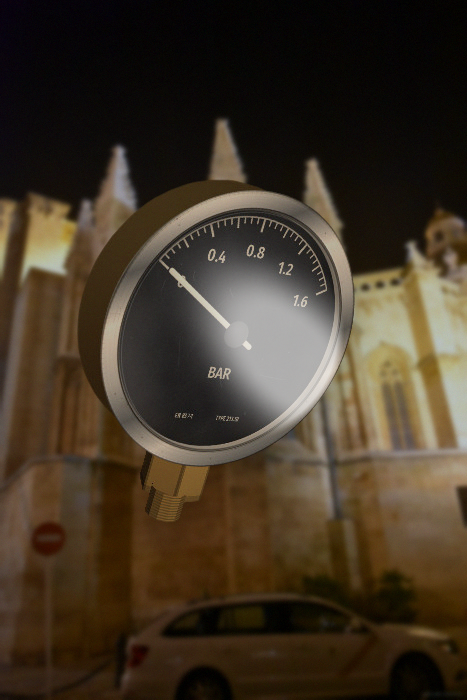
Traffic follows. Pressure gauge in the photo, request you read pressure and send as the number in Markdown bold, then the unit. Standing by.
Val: **0** bar
